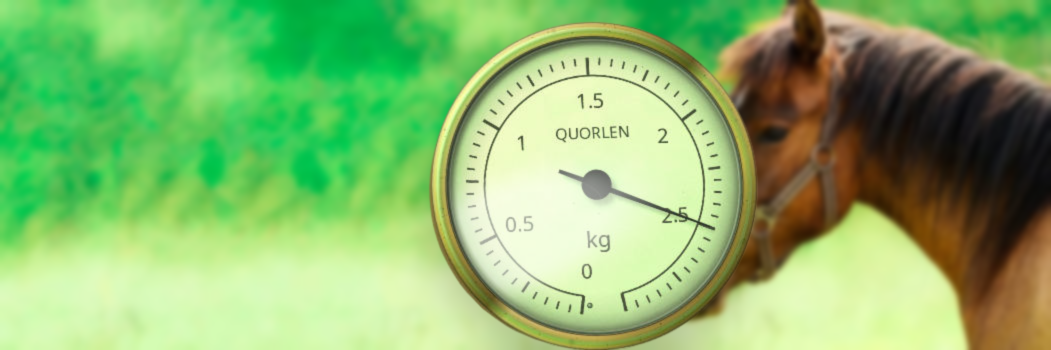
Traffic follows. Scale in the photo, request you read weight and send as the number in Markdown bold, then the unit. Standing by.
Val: **2.5** kg
